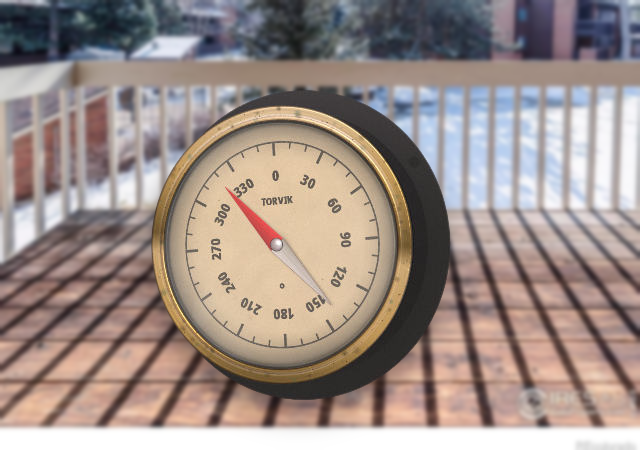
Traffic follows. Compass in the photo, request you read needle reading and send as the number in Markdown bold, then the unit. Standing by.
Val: **320** °
